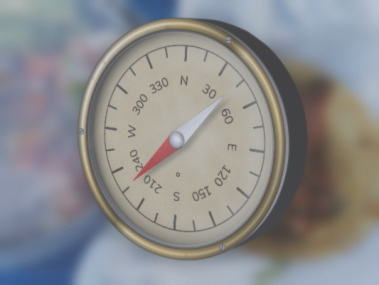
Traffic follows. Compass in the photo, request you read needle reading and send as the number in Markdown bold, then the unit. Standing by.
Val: **225** °
